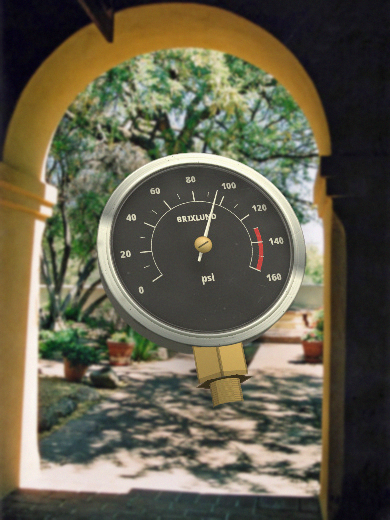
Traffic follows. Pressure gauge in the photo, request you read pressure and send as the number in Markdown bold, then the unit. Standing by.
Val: **95** psi
